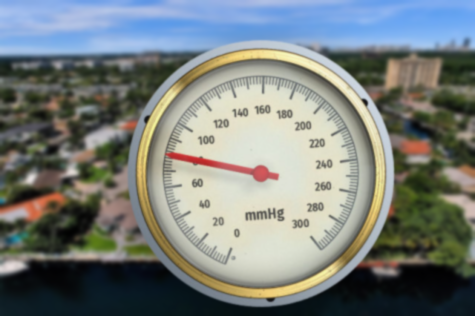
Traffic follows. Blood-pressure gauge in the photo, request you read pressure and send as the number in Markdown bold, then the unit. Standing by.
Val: **80** mmHg
